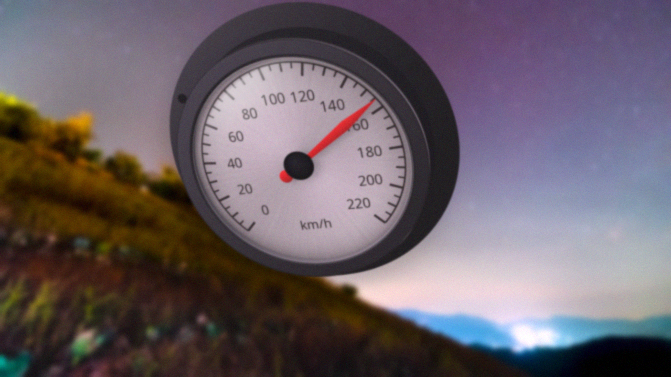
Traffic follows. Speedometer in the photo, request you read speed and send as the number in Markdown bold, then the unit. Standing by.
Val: **155** km/h
